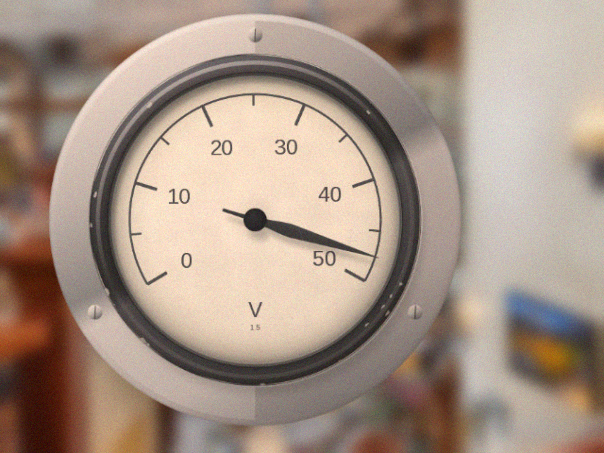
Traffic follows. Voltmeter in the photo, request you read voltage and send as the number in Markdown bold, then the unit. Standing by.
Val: **47.5** V
